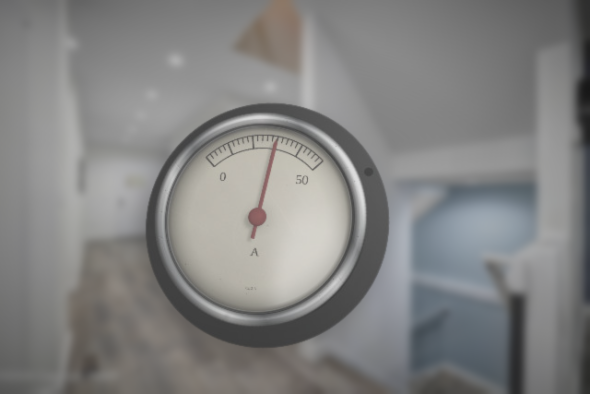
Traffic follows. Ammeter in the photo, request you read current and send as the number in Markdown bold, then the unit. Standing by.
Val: **30** A
